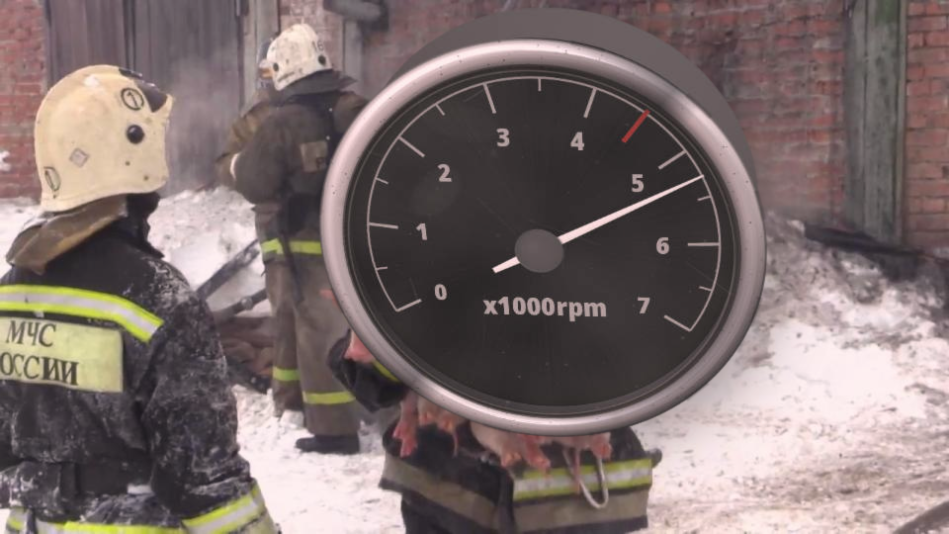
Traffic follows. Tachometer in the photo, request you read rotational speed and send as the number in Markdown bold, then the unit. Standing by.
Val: **5250** rpm
